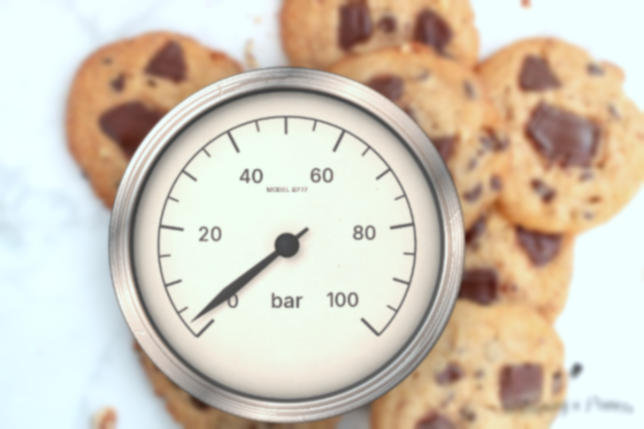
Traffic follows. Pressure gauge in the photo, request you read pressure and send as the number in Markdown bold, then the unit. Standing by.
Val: **2.5** bar
